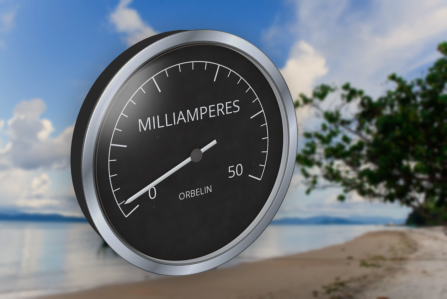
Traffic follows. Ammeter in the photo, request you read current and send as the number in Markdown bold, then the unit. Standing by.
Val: **2** mA
